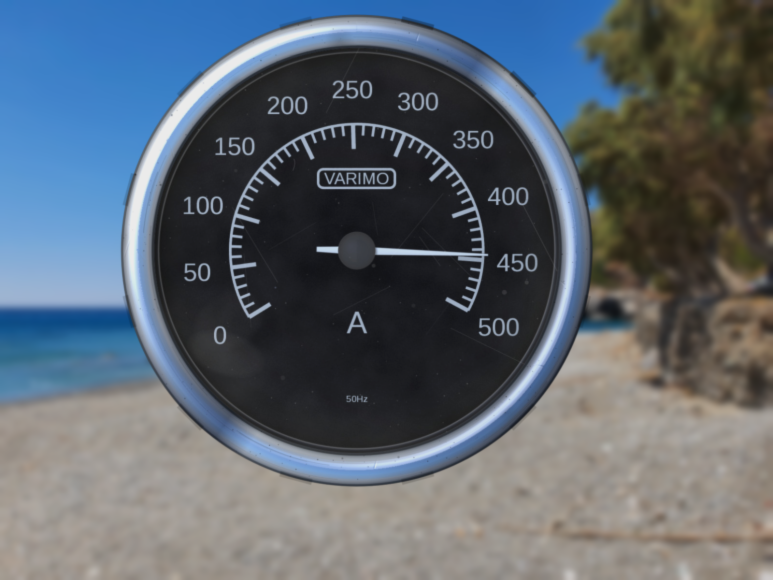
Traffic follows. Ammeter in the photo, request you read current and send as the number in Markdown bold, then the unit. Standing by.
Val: **445** A
